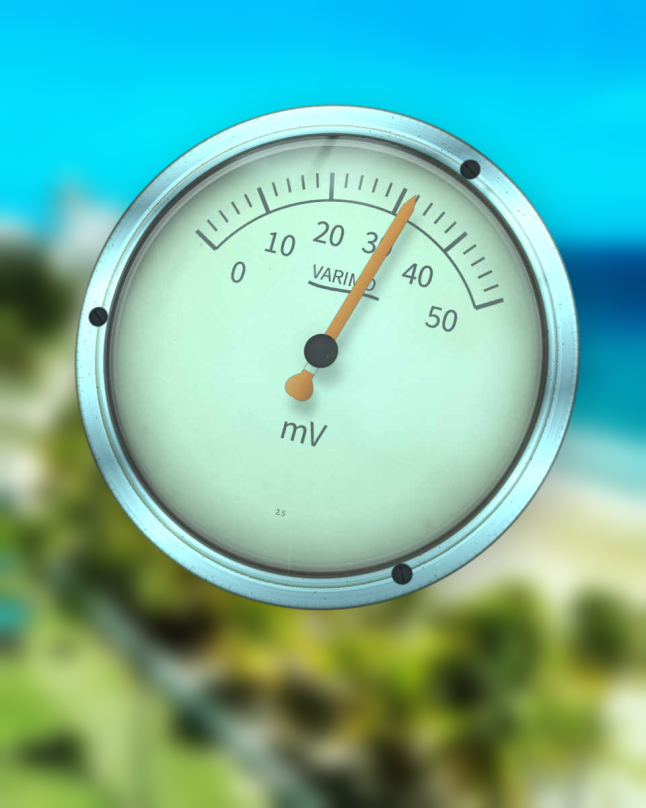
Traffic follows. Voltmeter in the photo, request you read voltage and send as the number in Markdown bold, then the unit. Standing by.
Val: **32** mV
